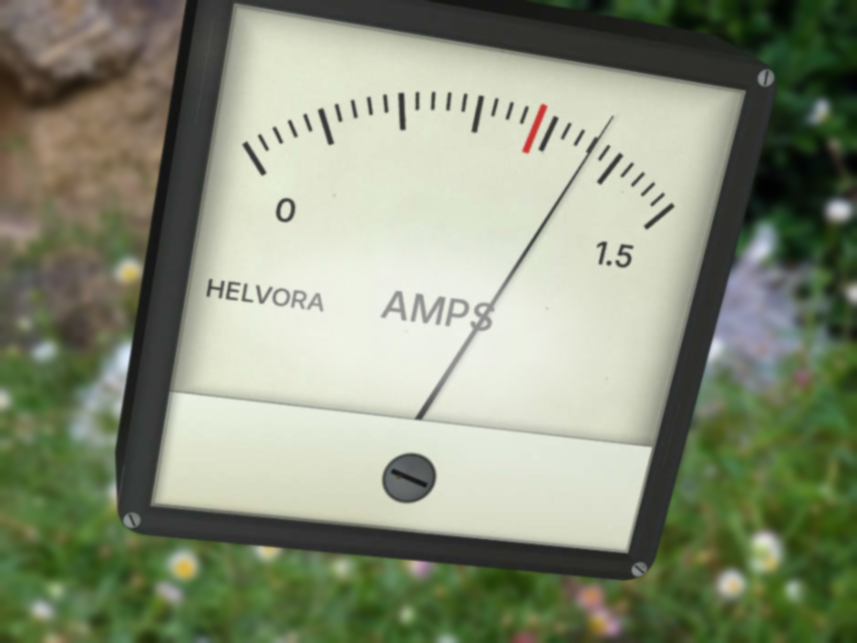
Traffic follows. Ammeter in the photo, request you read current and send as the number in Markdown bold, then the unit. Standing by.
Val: **1.15** A
